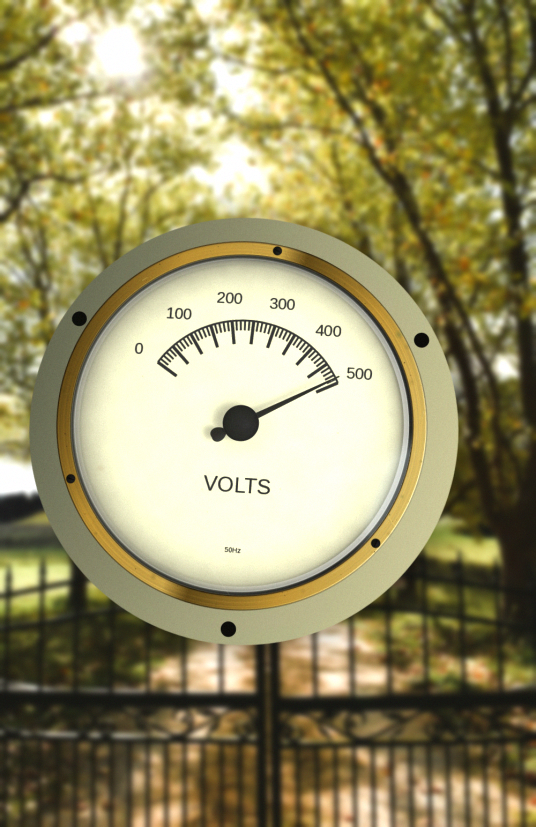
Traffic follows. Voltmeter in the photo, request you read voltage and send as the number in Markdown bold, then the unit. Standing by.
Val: **490** V
